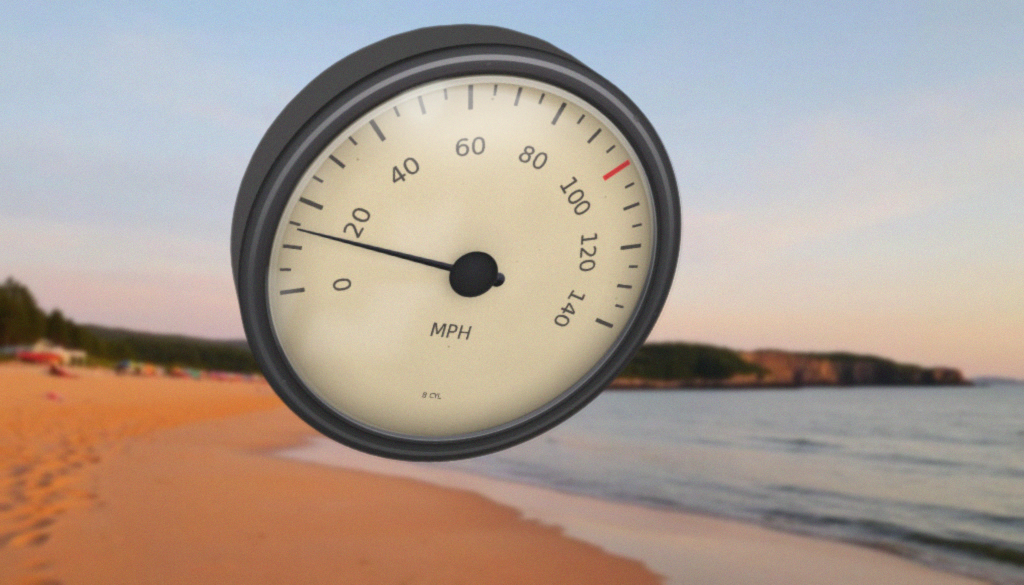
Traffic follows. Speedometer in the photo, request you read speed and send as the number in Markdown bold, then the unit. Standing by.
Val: **15** mph
